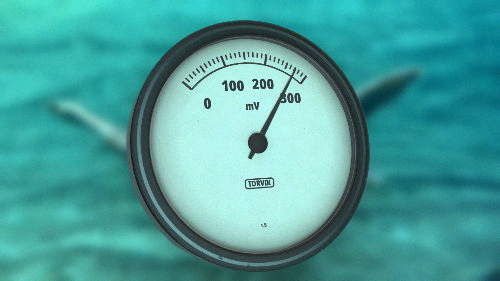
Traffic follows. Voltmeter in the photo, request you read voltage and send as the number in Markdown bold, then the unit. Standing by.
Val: **270** mV
